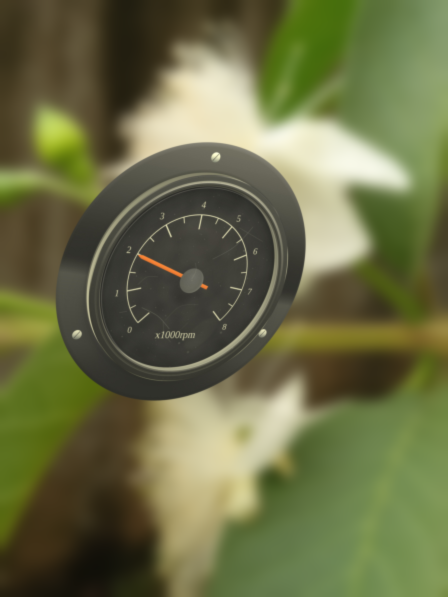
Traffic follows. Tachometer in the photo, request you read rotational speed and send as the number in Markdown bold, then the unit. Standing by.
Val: **2000** rpm
